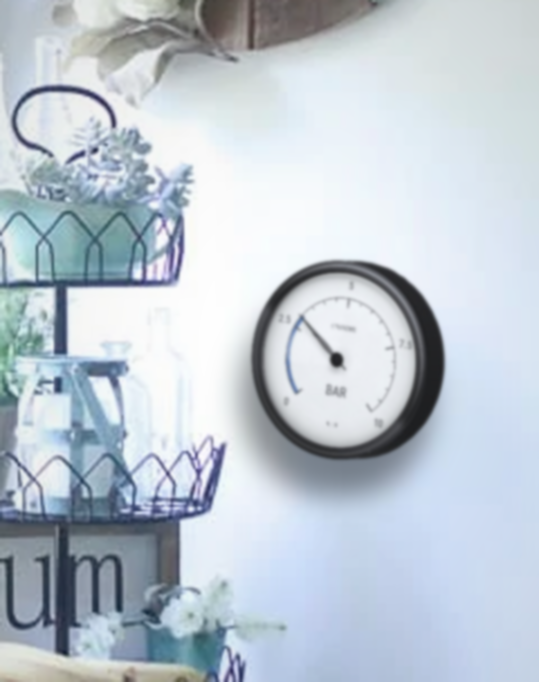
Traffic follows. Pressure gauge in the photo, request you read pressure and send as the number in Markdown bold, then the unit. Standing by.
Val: **3** bar
